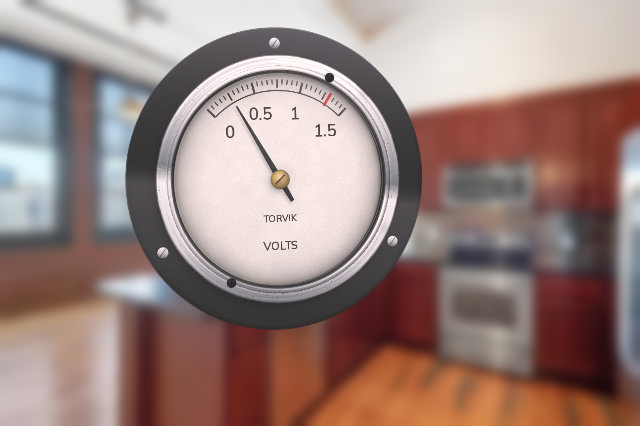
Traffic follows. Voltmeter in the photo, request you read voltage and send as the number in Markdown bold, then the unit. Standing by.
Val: **0.25** V
